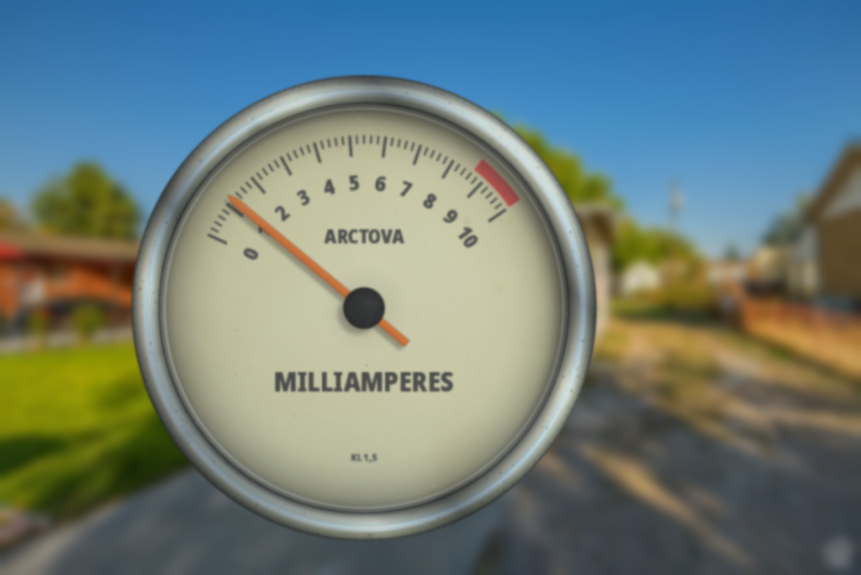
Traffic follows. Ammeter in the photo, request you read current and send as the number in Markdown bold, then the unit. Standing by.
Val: **1.2** mA
